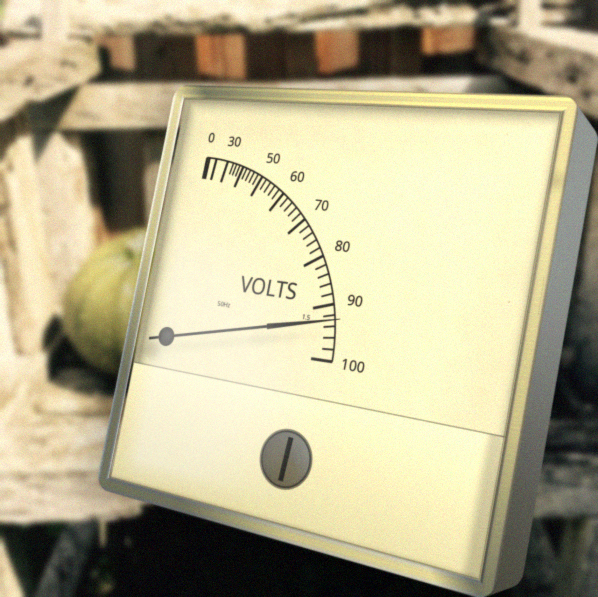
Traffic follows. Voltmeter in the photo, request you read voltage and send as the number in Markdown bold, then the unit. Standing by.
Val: **93** V
